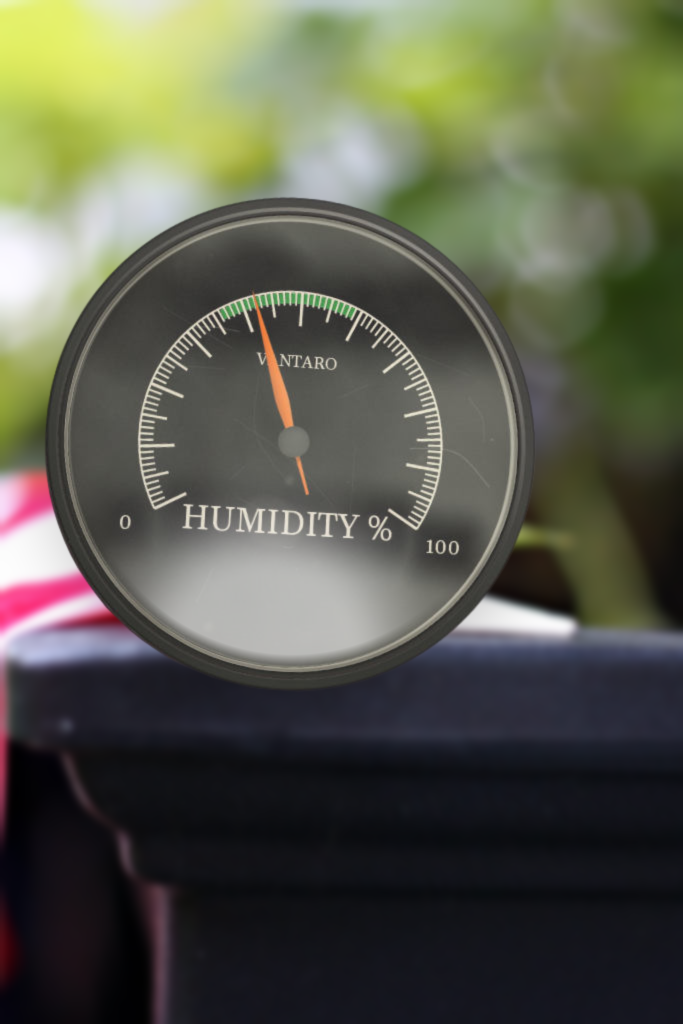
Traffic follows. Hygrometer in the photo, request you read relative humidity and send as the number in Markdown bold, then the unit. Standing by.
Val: **42** %
